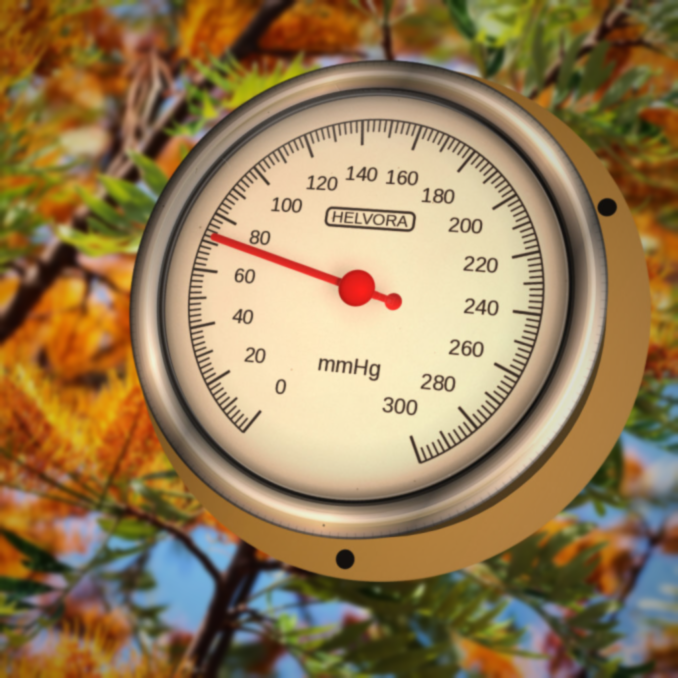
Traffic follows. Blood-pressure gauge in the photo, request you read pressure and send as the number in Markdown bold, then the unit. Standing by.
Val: **72** mmHg
